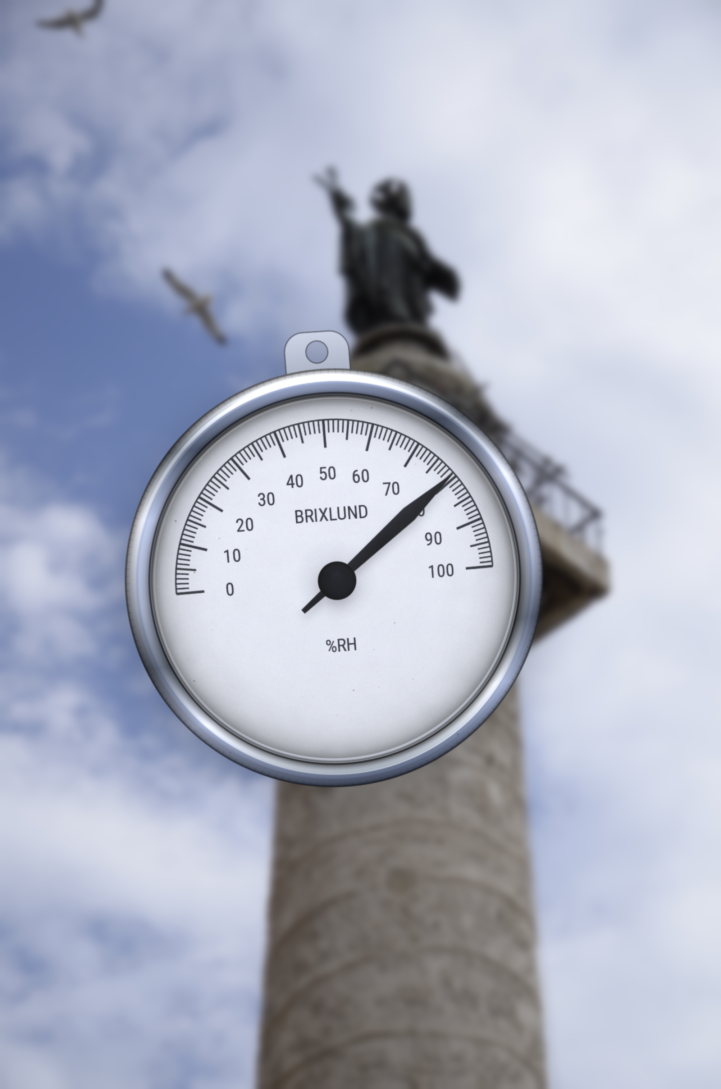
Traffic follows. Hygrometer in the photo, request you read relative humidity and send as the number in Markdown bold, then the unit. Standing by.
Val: **79** %
